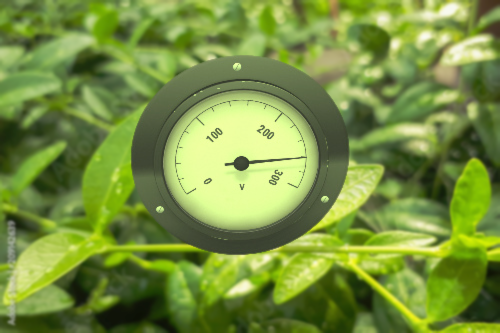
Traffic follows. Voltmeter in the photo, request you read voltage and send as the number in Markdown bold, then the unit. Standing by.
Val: **260** V
